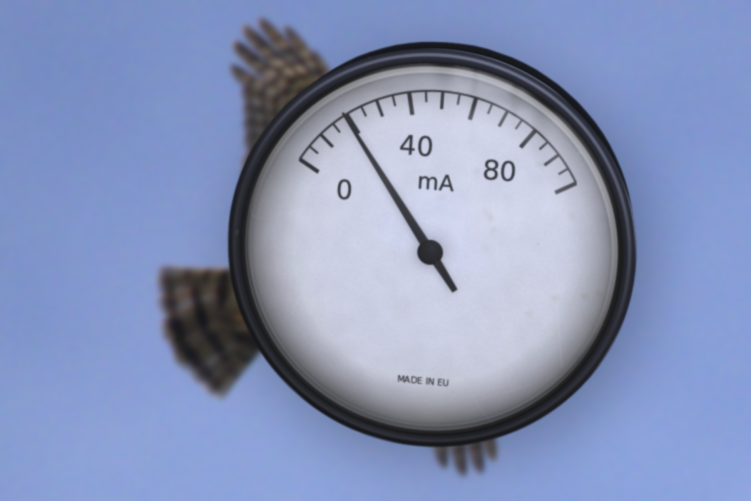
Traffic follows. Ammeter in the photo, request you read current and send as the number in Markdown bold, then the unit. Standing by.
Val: **20** mA
